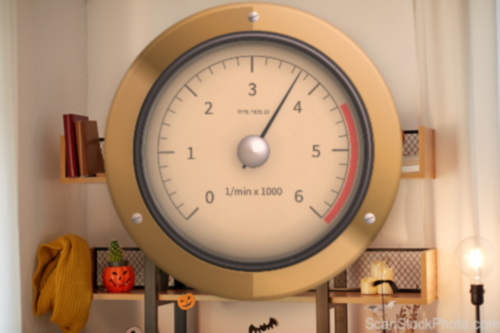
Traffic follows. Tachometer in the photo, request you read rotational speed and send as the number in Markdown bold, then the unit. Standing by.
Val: **3700** rpm
